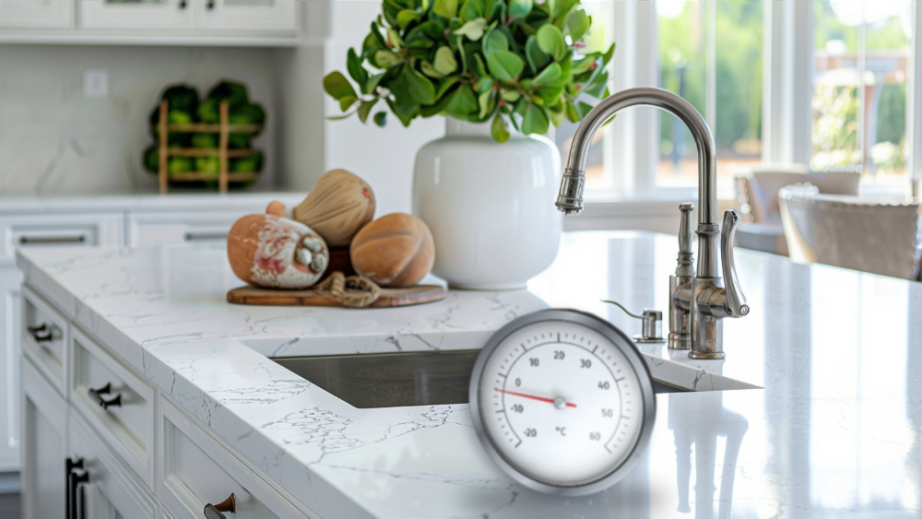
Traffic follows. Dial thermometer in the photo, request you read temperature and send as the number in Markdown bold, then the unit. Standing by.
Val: **-4** °C
